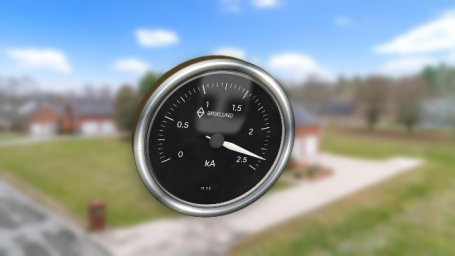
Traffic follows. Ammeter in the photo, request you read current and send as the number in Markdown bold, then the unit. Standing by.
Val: **2.35** kA
